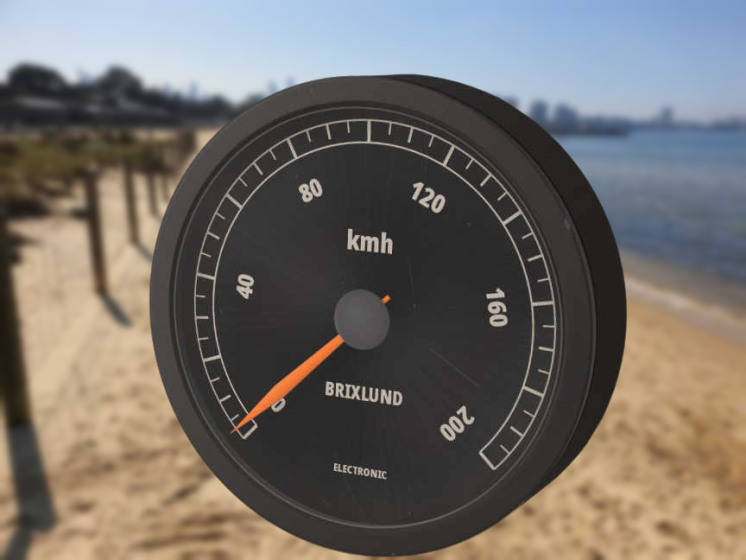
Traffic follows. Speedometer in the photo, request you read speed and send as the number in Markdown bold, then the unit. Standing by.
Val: **2.5** km/h
